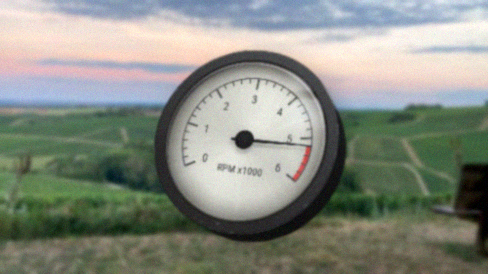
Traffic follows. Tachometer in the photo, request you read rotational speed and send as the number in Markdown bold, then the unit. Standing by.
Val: **5200** rpm
